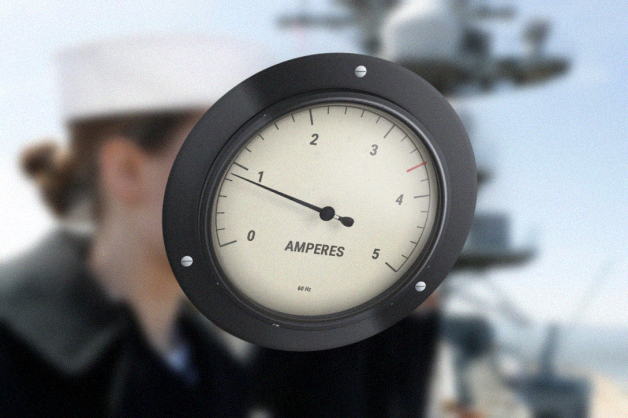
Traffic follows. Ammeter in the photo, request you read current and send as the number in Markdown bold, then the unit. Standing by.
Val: **0.9** A
